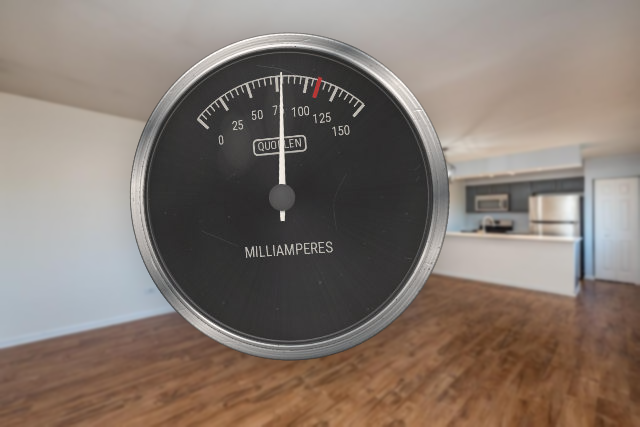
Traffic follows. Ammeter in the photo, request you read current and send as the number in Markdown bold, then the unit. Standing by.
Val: **80** mA
